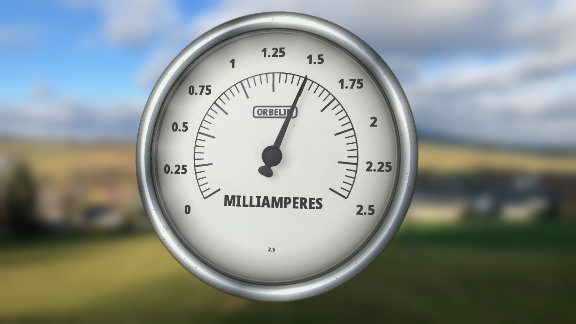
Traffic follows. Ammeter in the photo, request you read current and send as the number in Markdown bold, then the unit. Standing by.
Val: **1.5** mA
